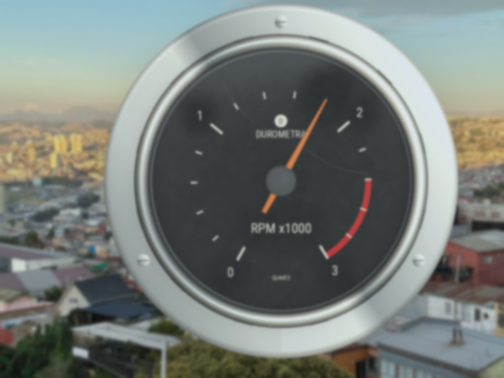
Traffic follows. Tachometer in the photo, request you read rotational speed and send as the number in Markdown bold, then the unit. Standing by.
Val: **1800** rpm
